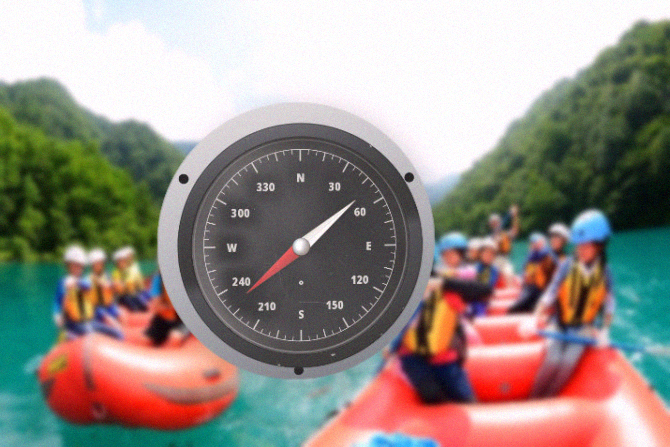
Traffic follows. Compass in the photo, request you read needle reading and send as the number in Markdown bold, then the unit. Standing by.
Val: **230** °
